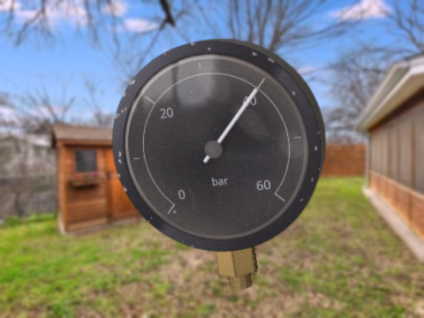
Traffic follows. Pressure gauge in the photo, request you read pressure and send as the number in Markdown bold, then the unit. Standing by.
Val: **40** bar
